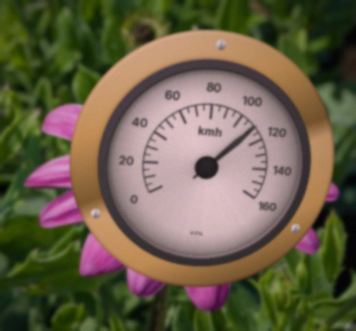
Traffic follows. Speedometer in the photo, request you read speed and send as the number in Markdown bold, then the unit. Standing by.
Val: **110** km/h
